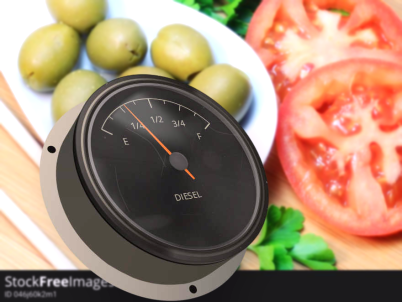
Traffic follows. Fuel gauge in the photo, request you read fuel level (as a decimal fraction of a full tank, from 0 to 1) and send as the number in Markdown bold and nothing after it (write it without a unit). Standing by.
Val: **0.25**
